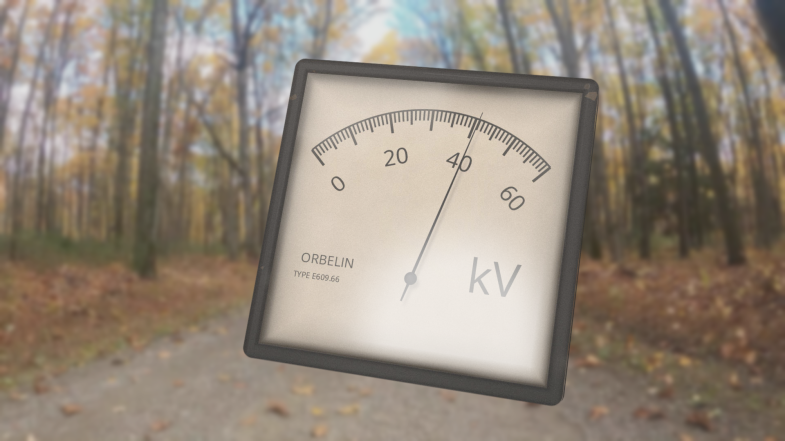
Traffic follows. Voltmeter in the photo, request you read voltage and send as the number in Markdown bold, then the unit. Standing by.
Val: **41** kV
